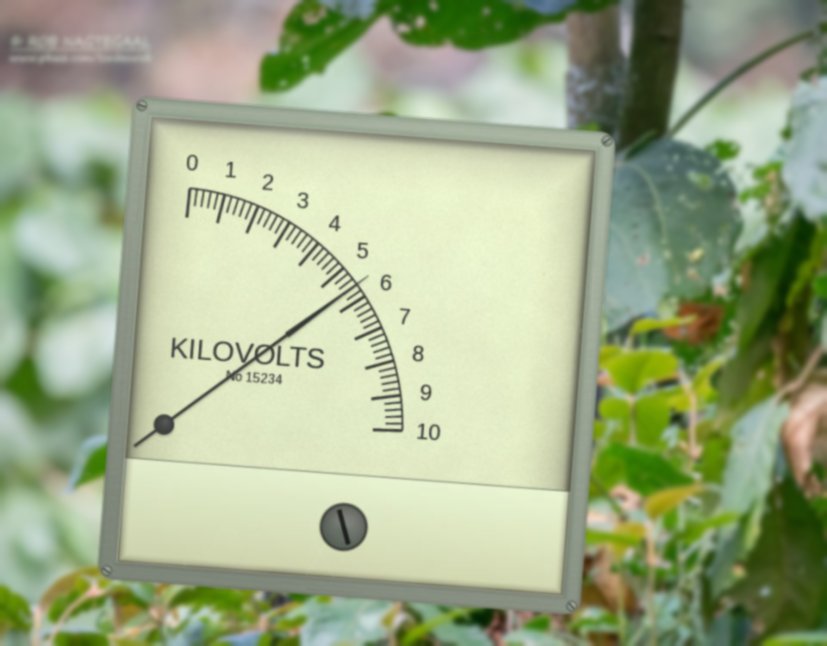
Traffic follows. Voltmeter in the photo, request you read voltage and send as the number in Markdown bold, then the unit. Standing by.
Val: **5.6** kV
